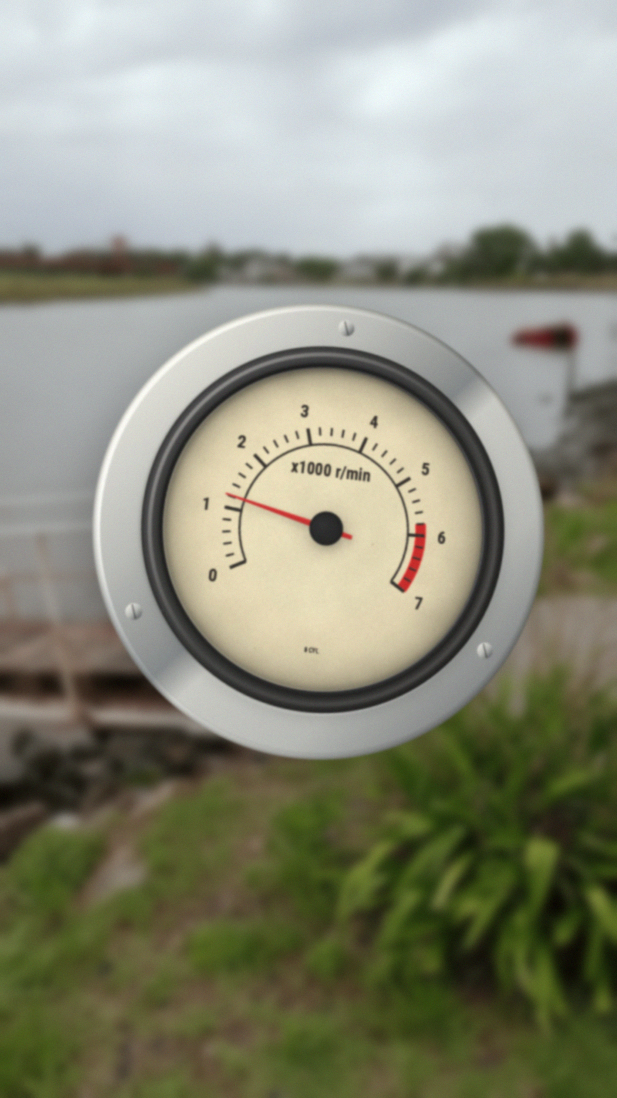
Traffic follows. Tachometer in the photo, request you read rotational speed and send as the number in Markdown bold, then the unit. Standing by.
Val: **1200** rpm
